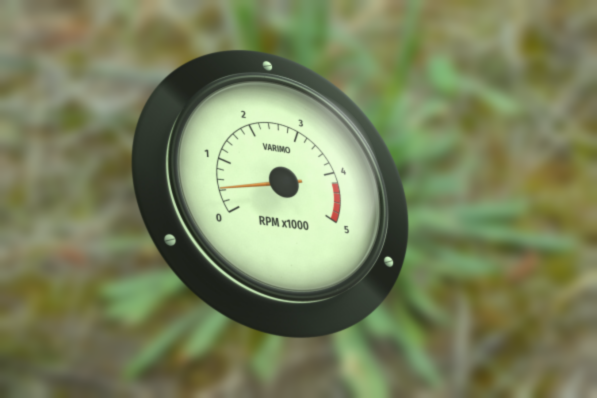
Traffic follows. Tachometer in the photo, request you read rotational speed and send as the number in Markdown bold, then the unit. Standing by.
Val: **400** rpm
